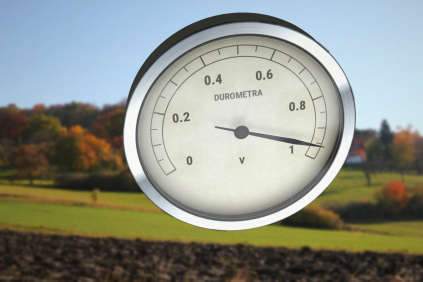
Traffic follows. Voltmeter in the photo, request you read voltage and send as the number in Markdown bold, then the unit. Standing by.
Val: **0.95** V
